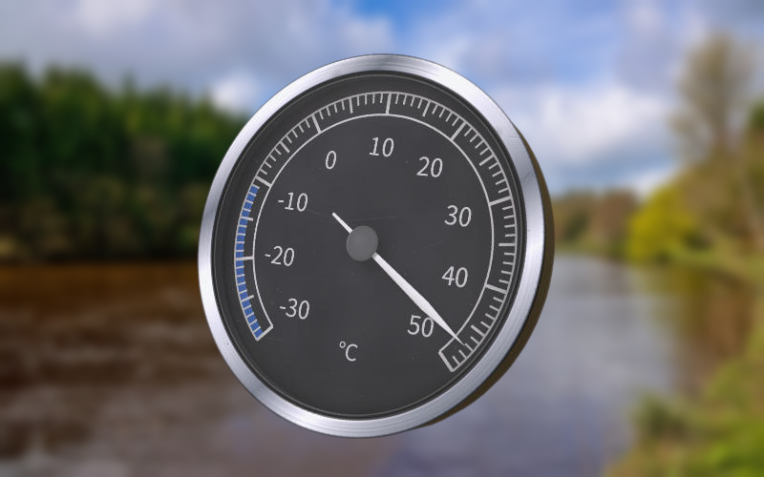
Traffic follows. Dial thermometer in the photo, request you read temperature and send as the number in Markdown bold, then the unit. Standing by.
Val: **47** °C
